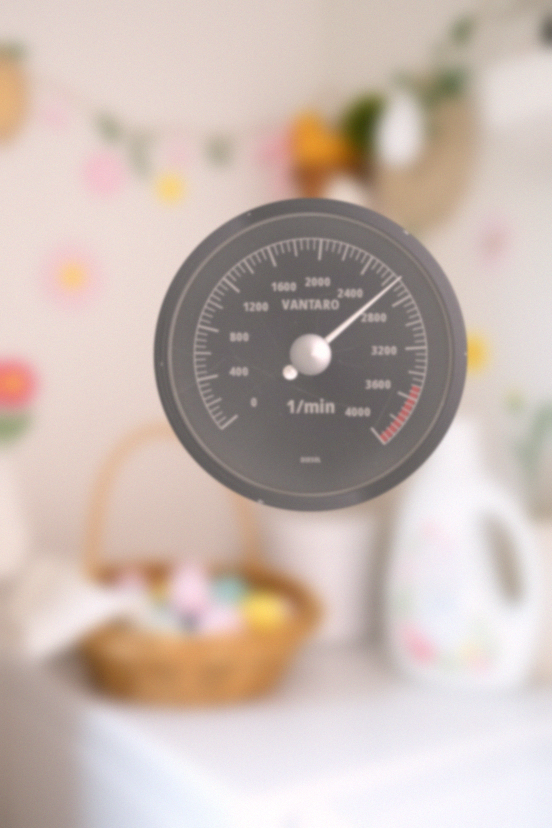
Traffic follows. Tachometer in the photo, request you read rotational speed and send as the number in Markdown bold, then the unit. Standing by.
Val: **2650** rpm
